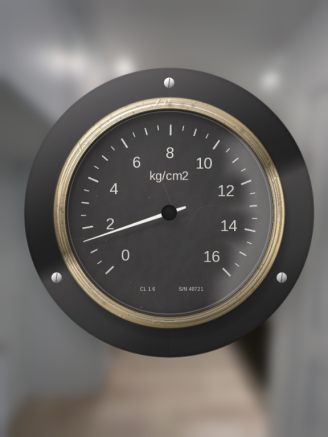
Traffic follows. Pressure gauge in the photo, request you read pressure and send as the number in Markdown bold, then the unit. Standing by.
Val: **1.5** kg/cm²
